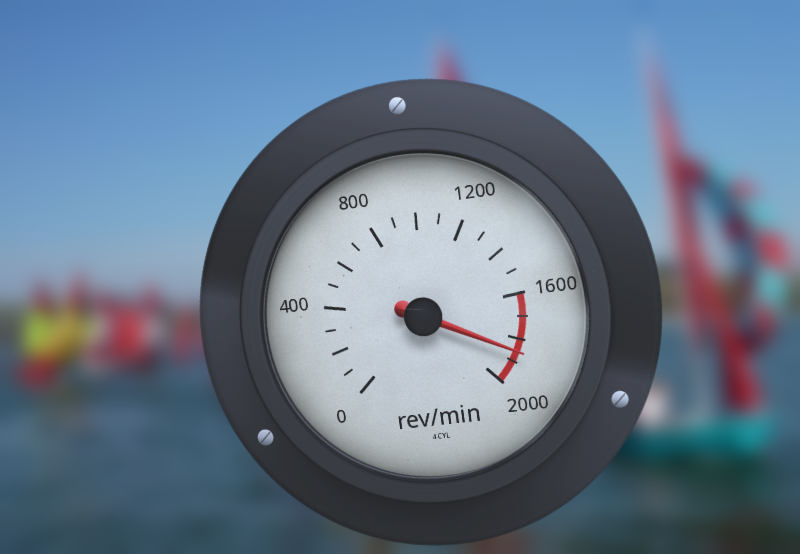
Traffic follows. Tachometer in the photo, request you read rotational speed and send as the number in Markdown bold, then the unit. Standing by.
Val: **1850** rpm
